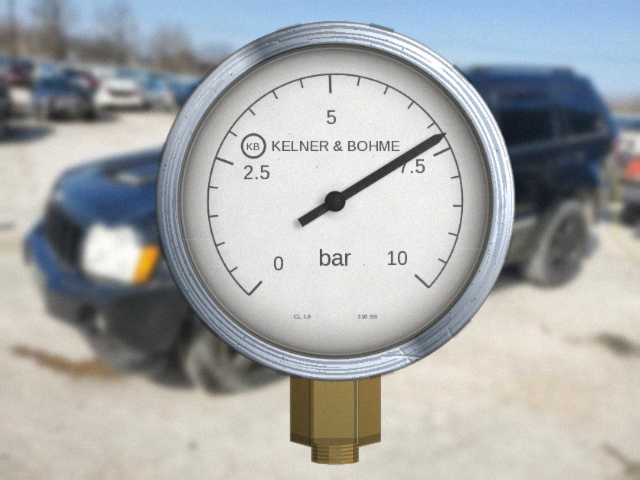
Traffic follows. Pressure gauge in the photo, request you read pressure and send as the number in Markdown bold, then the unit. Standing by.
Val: **7.25** bar
